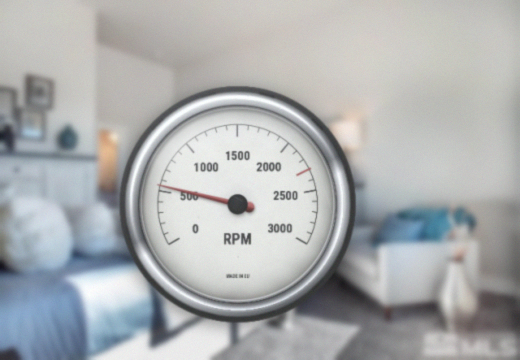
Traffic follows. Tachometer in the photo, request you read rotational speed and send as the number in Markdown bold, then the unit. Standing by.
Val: **550** rpm
